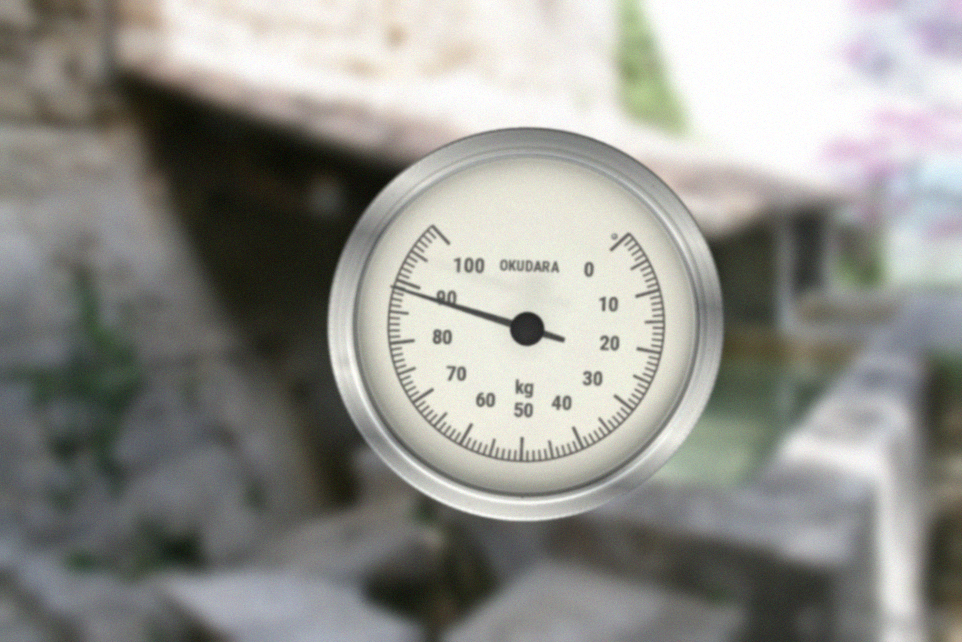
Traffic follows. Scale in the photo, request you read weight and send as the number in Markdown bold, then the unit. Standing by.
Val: **89** kg
